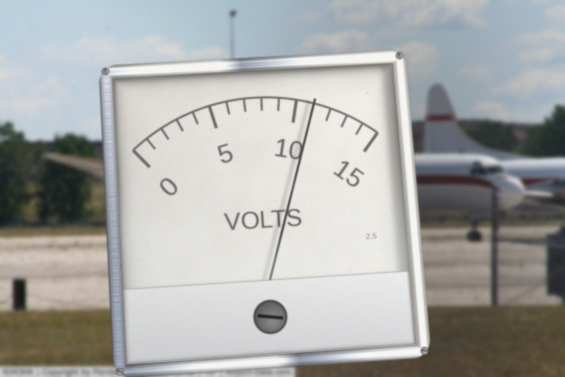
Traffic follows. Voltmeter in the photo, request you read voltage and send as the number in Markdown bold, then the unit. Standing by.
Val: **11** V
